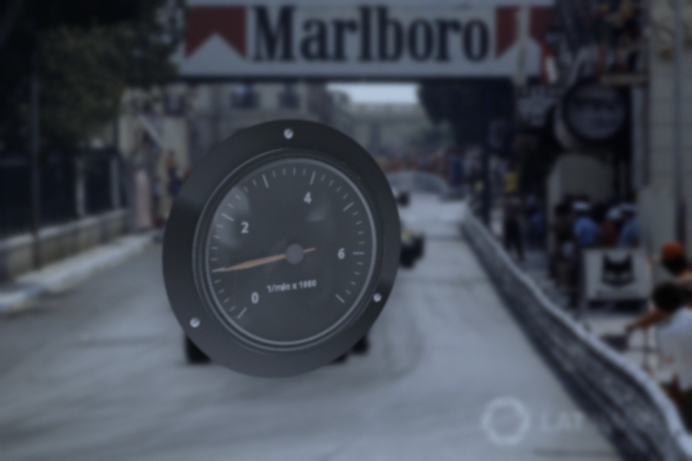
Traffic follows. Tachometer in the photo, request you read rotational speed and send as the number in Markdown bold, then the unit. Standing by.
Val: **1000** rpm
